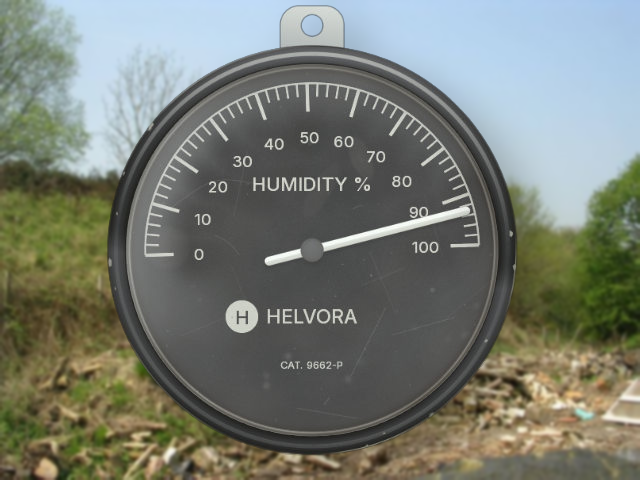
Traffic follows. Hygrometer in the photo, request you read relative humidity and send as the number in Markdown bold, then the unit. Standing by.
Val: **93** %
